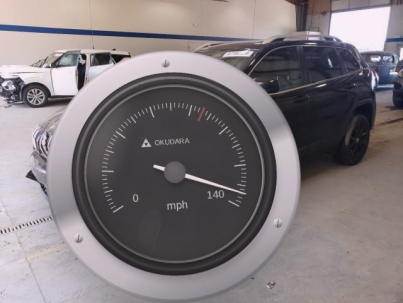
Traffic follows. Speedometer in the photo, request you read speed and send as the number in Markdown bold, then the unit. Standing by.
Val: **134** mph
